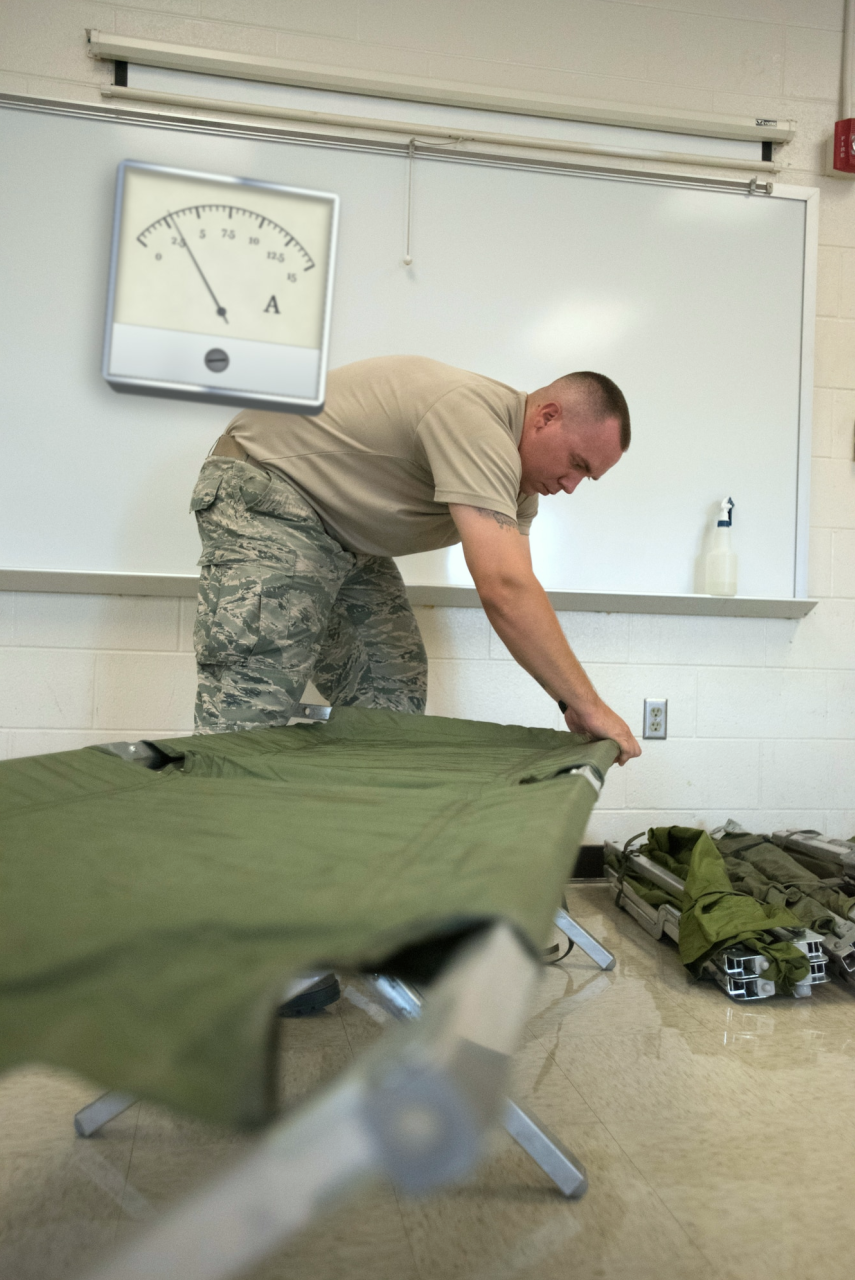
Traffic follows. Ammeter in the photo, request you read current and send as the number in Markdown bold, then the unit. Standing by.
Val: **3** A
